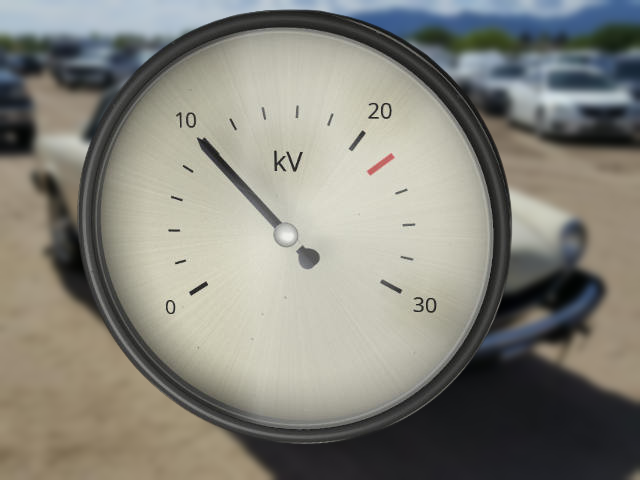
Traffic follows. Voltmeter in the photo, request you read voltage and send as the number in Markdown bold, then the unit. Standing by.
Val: **10** kV
